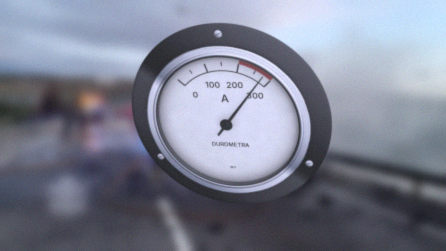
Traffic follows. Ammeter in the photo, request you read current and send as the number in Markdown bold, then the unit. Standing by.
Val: **275** A
